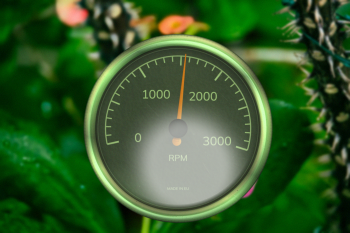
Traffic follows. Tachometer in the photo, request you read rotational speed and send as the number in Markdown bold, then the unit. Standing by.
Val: **1550** rpm
